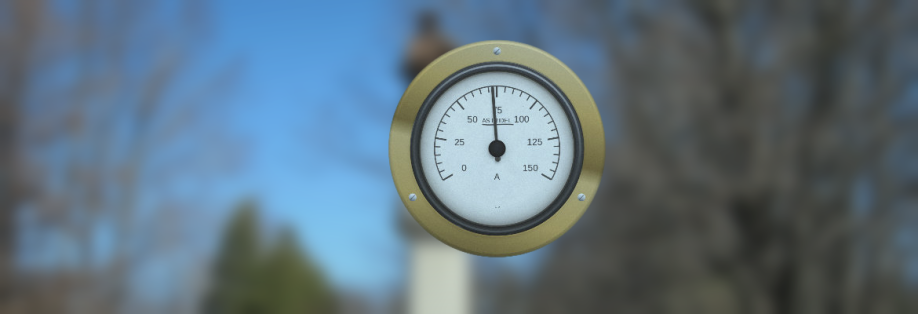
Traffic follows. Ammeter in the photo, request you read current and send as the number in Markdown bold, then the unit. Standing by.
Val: **72.5** A
